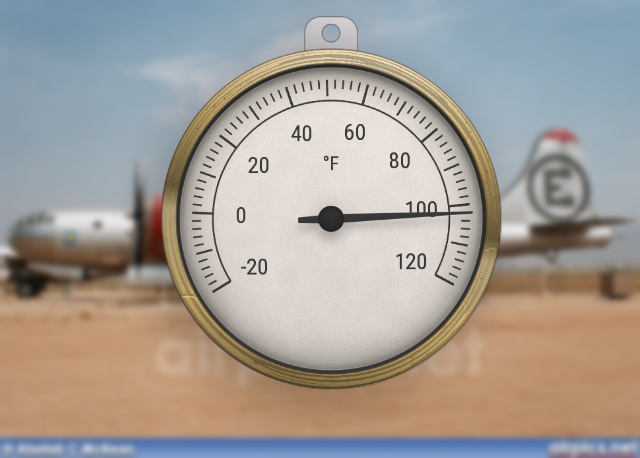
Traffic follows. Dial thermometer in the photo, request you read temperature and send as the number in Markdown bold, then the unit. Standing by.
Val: **102** °F
